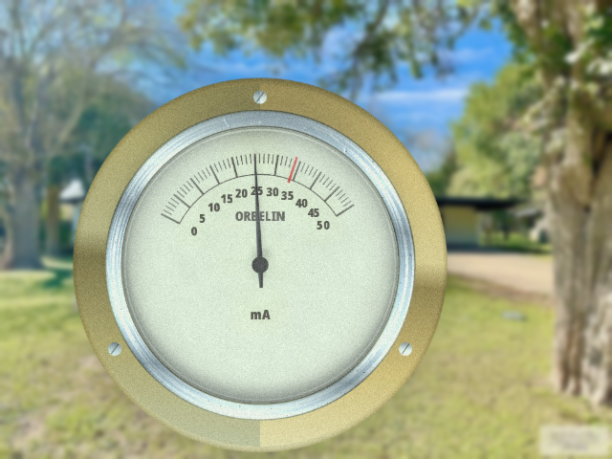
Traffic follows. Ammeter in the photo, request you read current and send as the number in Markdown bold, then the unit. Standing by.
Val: **25** mA
